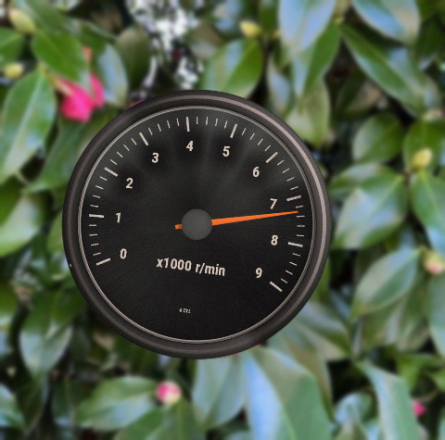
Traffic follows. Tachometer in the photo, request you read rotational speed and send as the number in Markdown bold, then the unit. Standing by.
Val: **7300** rpm
